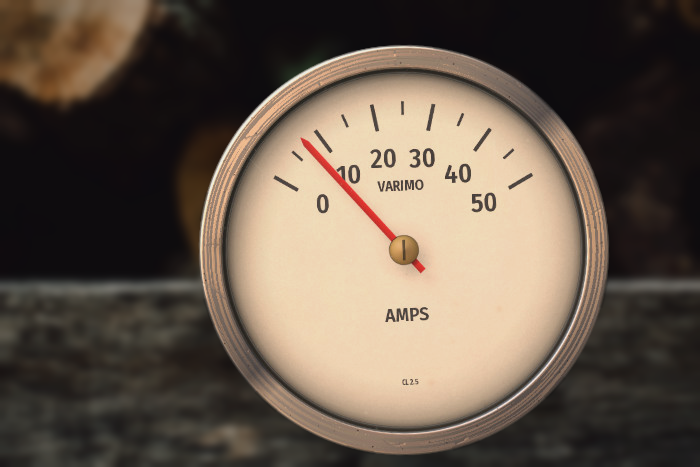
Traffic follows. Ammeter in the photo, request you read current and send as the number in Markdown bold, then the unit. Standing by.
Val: **7.5** A
